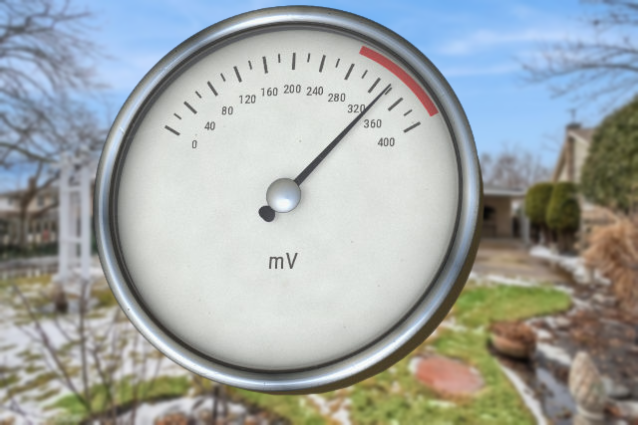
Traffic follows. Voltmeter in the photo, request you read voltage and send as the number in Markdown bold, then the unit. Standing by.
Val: **340** mV
